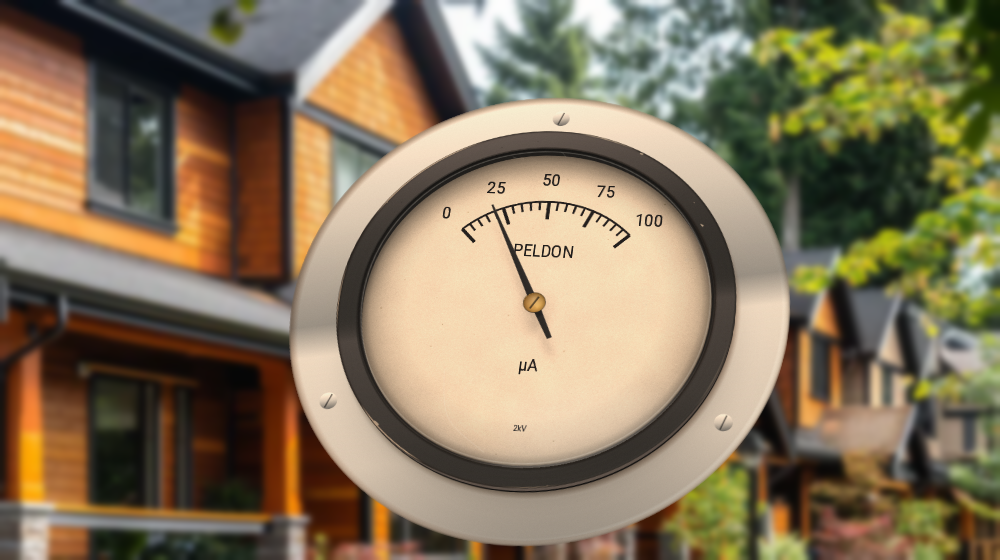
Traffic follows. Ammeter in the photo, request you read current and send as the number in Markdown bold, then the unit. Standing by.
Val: **20** µA
